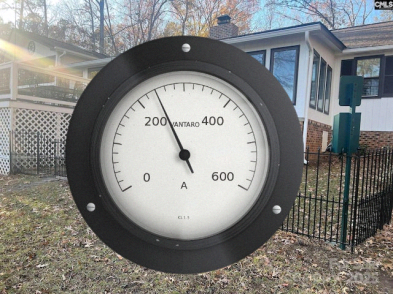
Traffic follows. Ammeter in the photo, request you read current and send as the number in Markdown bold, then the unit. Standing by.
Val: **240** A
